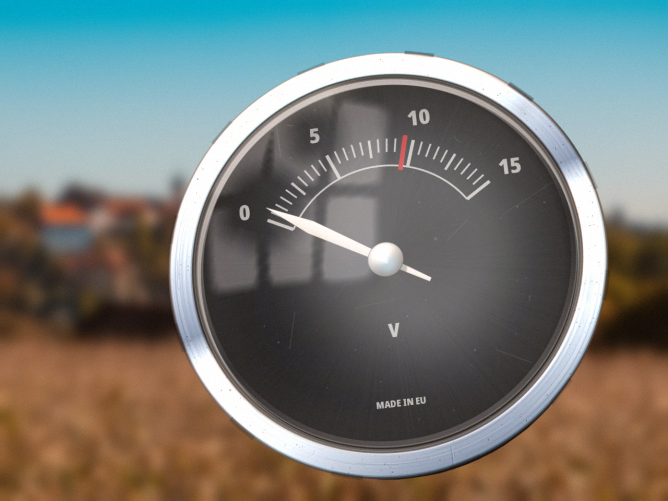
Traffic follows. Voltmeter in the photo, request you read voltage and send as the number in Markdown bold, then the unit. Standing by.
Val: **0.5** V
